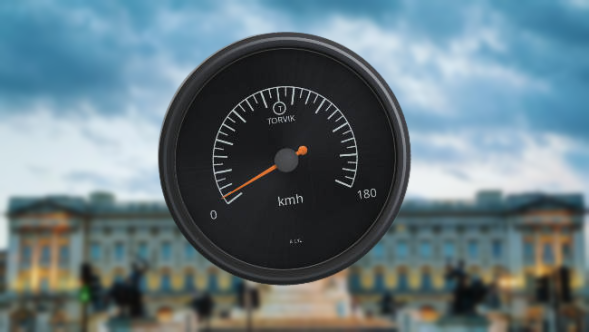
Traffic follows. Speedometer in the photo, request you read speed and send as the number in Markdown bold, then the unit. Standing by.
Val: **5** km/h
